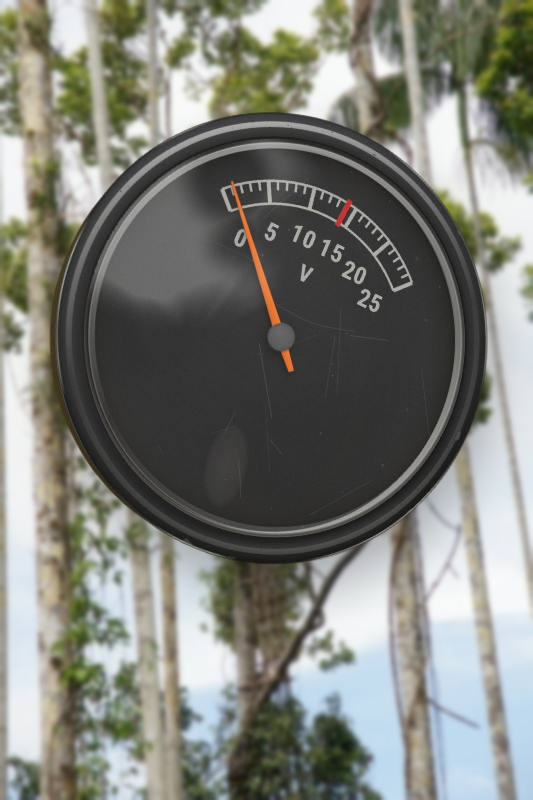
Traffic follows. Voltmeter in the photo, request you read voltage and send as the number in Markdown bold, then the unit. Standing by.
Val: **1** V
